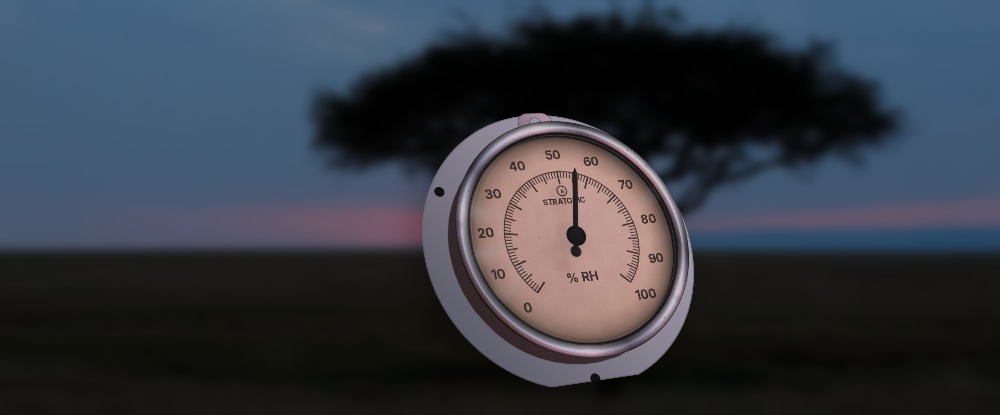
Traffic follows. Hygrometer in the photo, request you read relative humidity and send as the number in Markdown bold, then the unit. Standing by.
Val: **55** %
